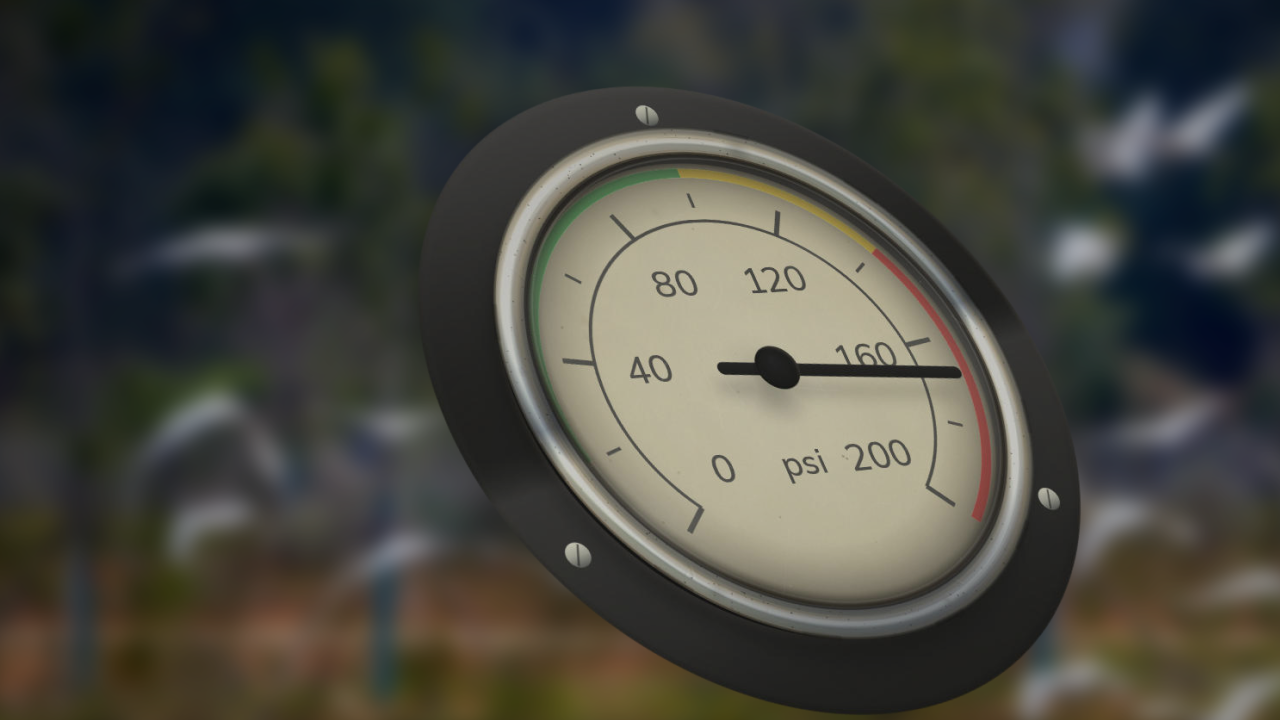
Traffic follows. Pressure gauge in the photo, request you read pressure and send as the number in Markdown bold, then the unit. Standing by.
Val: **170** psi
